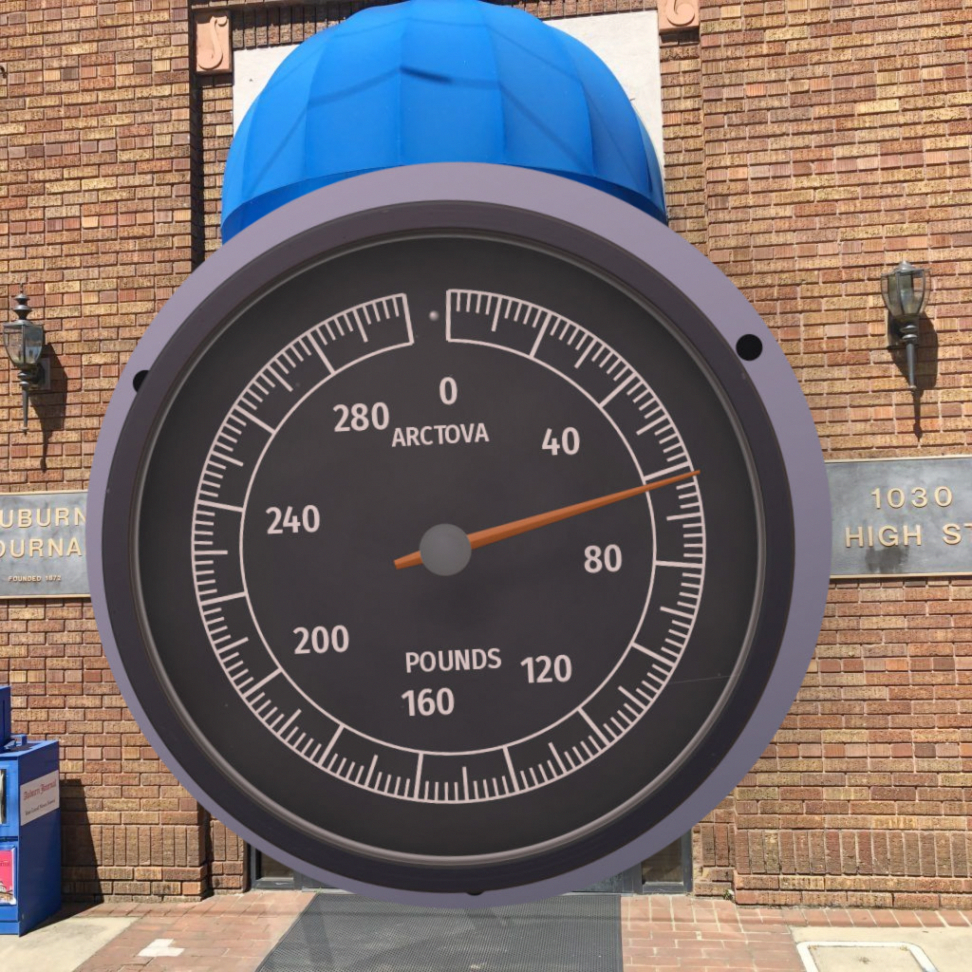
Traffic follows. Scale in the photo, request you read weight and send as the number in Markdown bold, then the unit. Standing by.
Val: **62** lb
